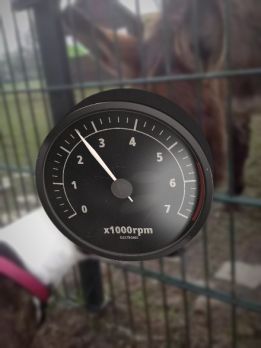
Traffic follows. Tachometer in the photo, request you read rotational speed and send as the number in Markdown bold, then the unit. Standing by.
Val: **2600** rpm
